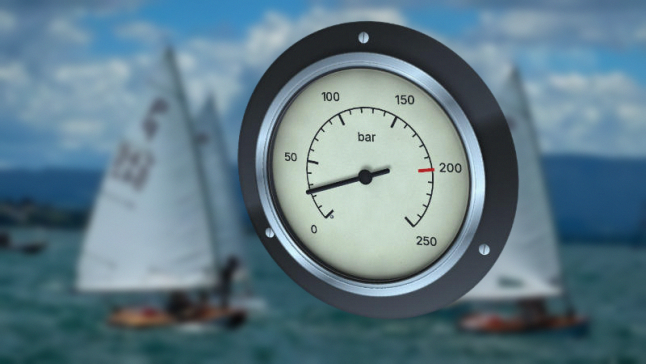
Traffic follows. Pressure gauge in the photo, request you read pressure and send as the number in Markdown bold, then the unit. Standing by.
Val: **25** bar
